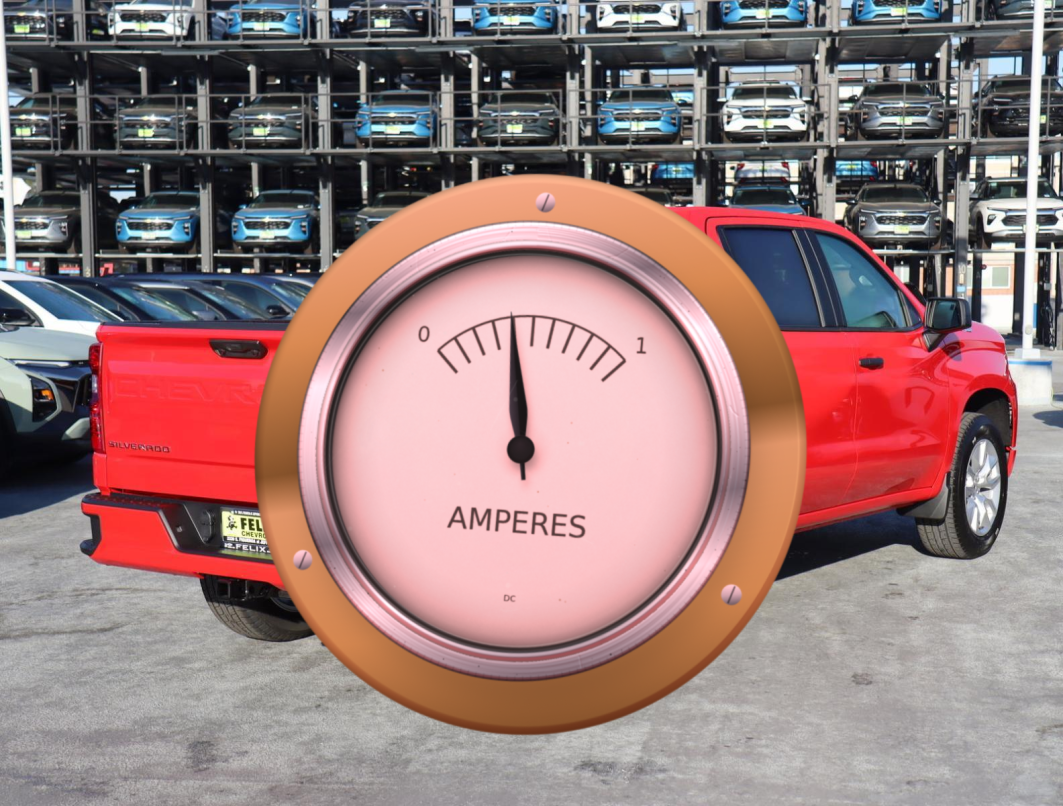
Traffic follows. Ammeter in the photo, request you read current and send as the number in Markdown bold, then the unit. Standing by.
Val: **0.4** A
